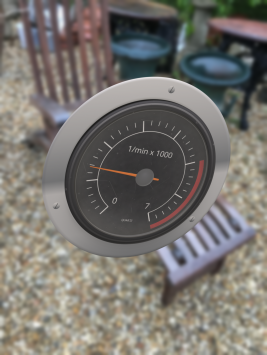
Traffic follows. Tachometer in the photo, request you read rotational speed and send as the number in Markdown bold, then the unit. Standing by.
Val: **1400** rpm
